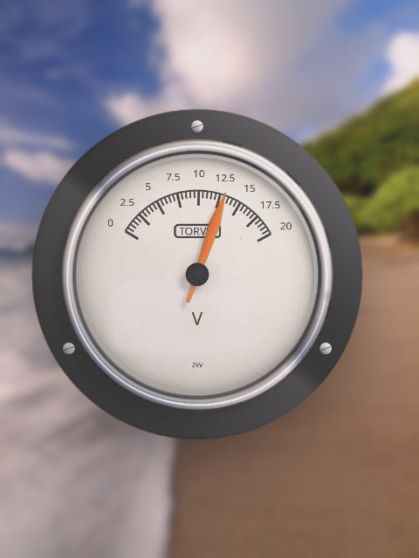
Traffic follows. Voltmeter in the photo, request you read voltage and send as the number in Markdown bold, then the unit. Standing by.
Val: **13** V
